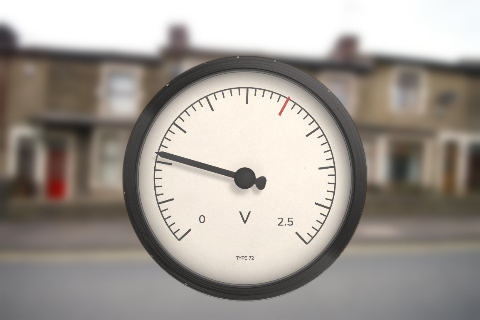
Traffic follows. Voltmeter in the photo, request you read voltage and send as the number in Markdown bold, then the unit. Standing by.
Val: **0.55** V
